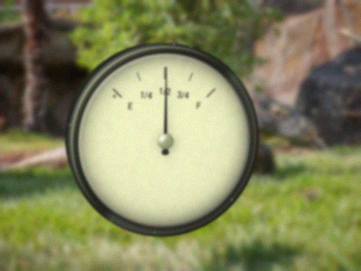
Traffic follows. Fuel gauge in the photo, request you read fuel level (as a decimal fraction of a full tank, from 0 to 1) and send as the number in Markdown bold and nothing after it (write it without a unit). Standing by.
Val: **0.5**
